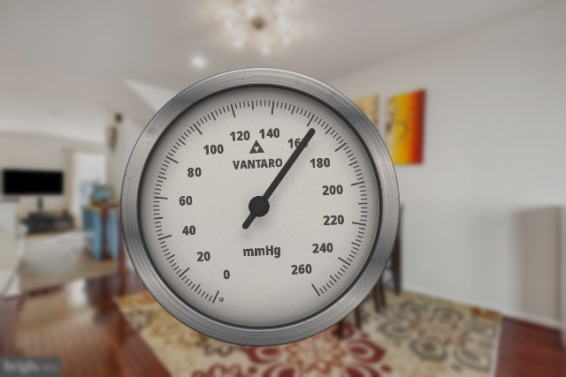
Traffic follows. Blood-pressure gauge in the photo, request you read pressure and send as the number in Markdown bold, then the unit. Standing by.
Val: **164** mmHg
